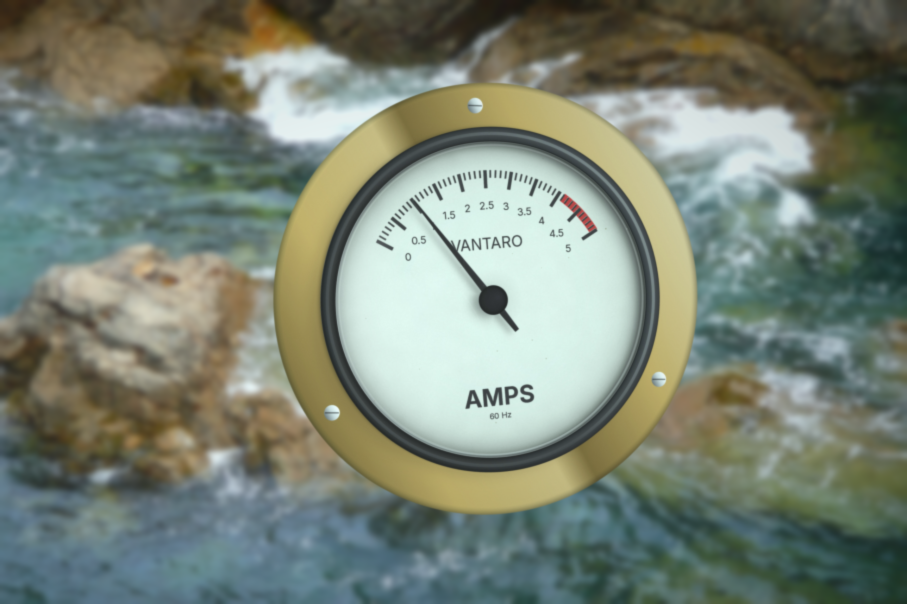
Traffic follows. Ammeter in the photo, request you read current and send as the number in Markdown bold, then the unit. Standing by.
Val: **1** A
